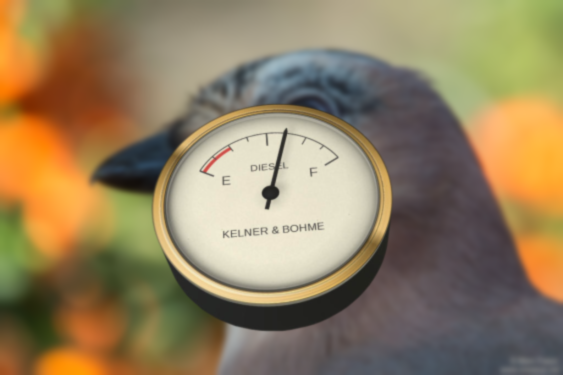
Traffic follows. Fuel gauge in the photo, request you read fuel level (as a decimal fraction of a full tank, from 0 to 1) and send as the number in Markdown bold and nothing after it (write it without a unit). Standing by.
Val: **0.625**
